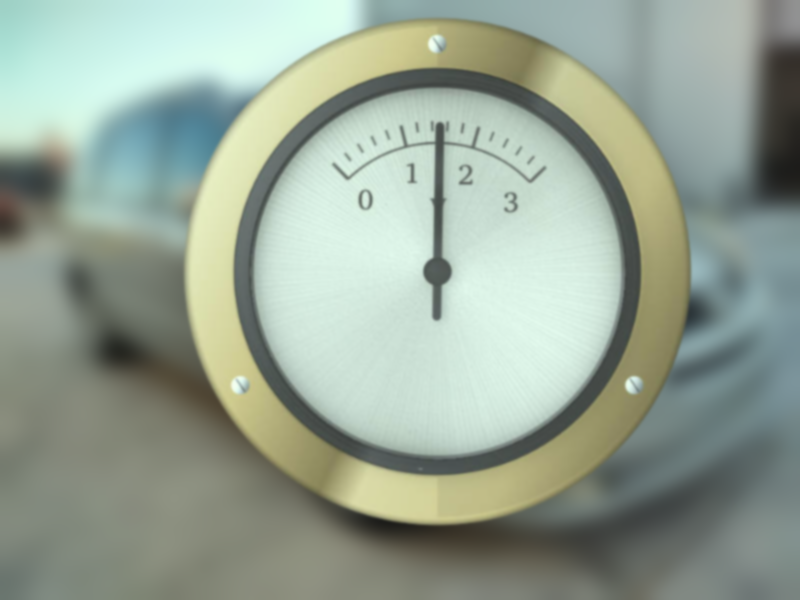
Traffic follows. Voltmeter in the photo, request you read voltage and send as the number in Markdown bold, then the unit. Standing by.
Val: **1.5** V
